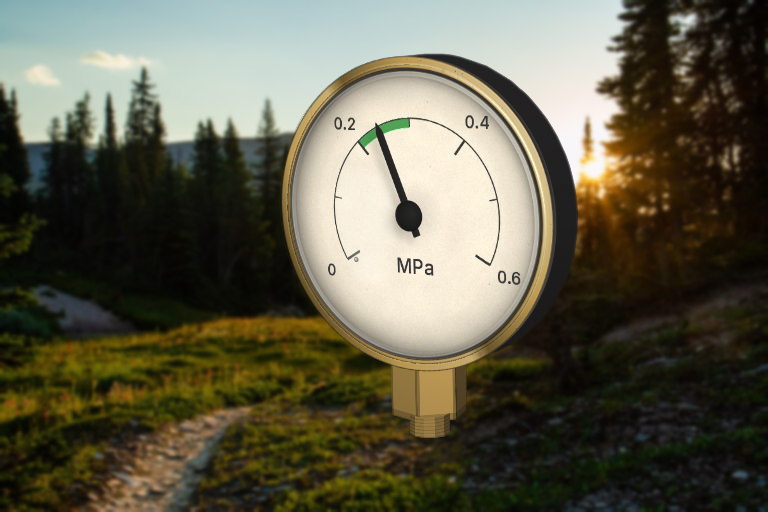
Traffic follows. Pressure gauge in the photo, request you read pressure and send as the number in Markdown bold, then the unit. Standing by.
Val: **0.25** MPa
